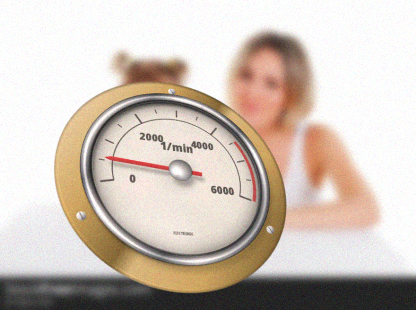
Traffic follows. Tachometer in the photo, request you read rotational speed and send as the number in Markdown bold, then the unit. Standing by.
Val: **500** rpm
